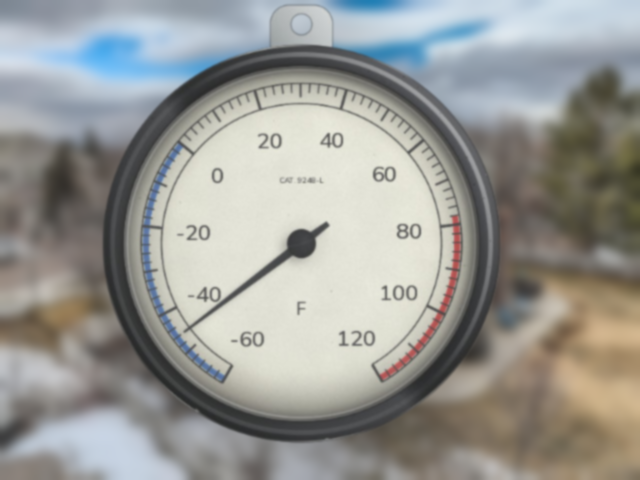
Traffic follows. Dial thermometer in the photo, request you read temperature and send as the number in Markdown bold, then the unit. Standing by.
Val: **-46** °F
